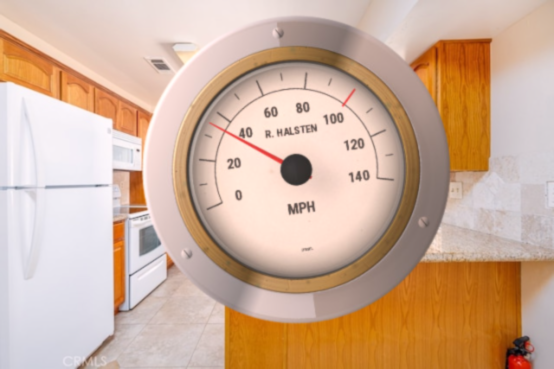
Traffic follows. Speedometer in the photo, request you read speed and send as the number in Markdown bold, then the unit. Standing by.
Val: **35** mph
